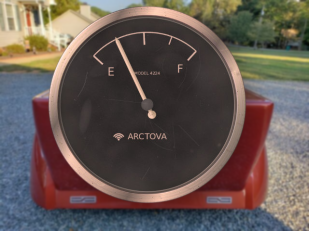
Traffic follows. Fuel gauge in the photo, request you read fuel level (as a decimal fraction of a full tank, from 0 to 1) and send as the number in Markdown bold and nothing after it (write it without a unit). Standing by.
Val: **0.25**
